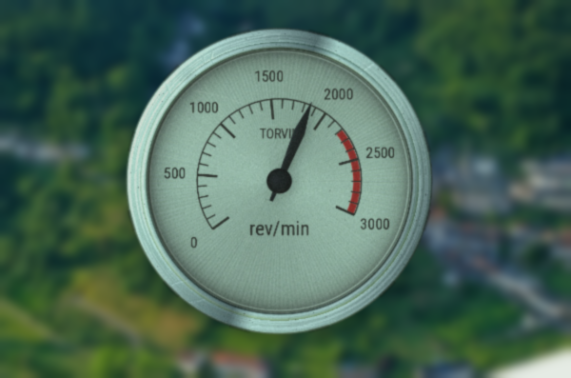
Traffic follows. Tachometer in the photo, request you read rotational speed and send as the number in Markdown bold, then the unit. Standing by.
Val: **1850** rpm
